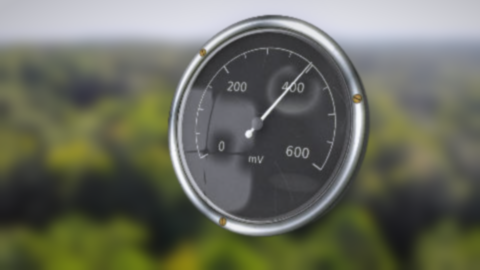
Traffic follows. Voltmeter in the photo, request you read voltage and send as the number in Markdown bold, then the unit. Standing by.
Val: **400** mV
